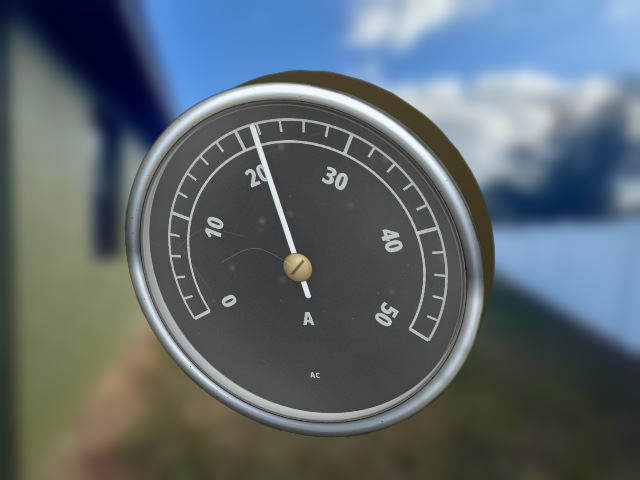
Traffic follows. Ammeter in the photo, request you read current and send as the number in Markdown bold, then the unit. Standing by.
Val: **22** A
